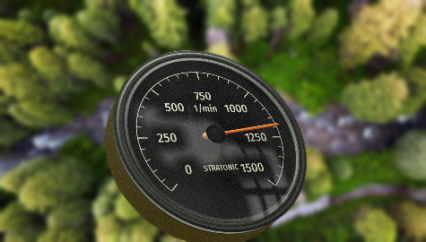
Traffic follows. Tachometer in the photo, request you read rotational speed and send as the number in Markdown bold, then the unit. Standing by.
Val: **1200** rpm
